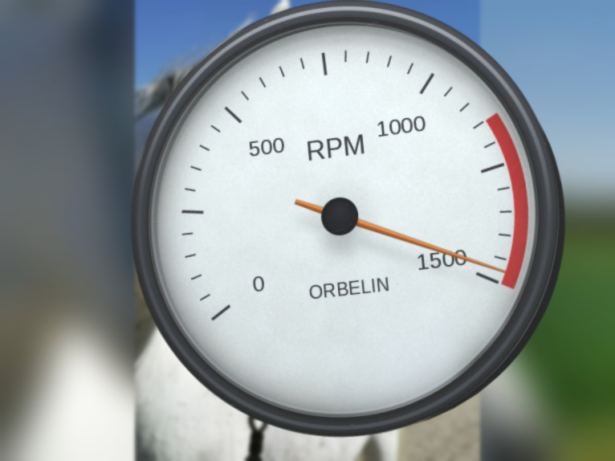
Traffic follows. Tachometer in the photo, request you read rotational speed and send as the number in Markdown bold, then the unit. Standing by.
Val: **1475** rpm
